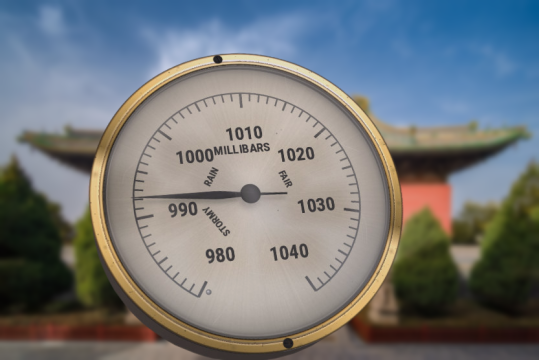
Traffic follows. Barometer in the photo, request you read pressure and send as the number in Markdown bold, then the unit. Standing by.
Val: **992** mbar
